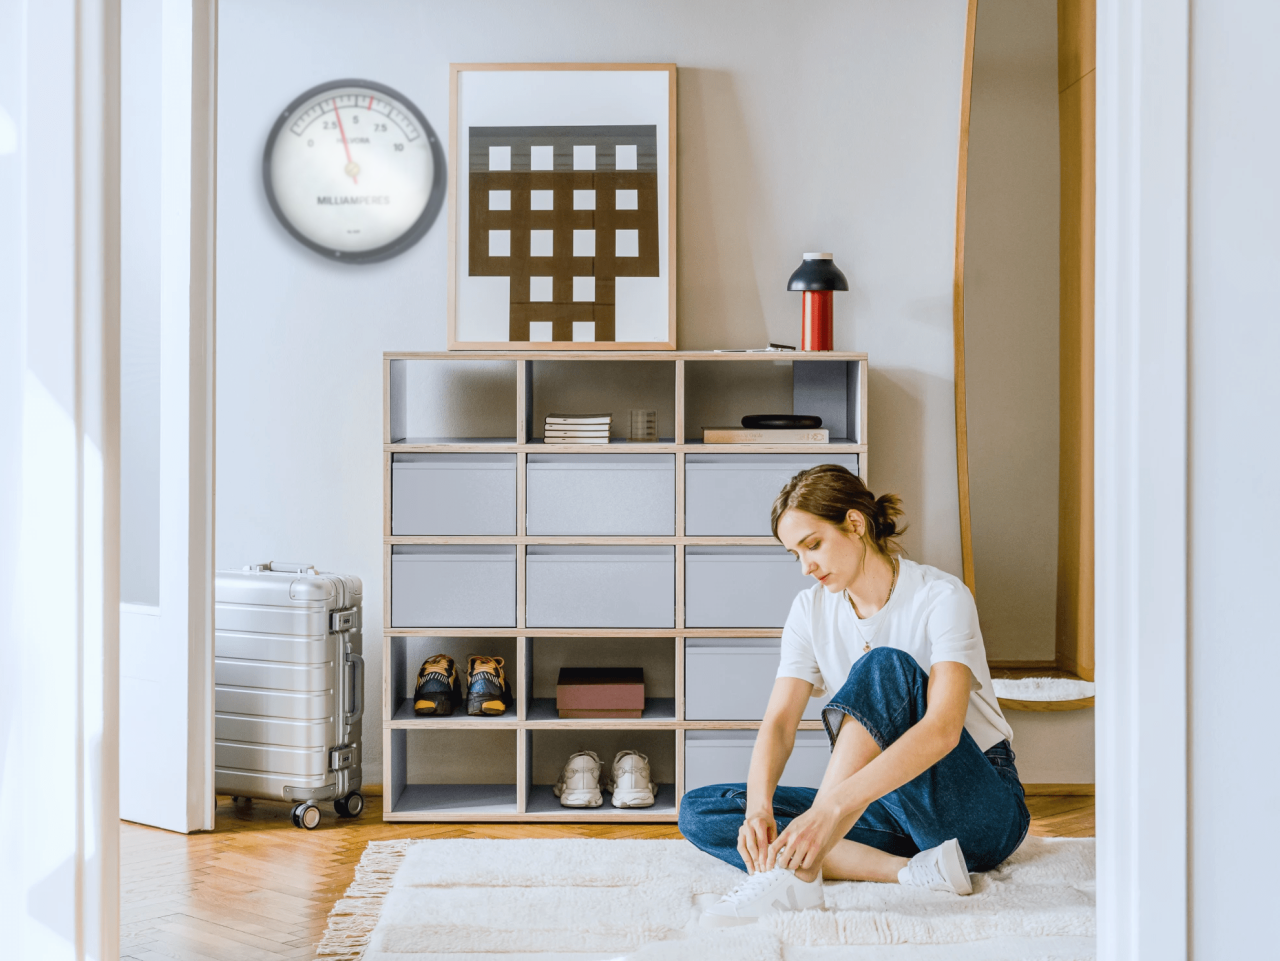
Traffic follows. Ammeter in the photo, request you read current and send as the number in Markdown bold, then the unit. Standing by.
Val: **3.5** mA
